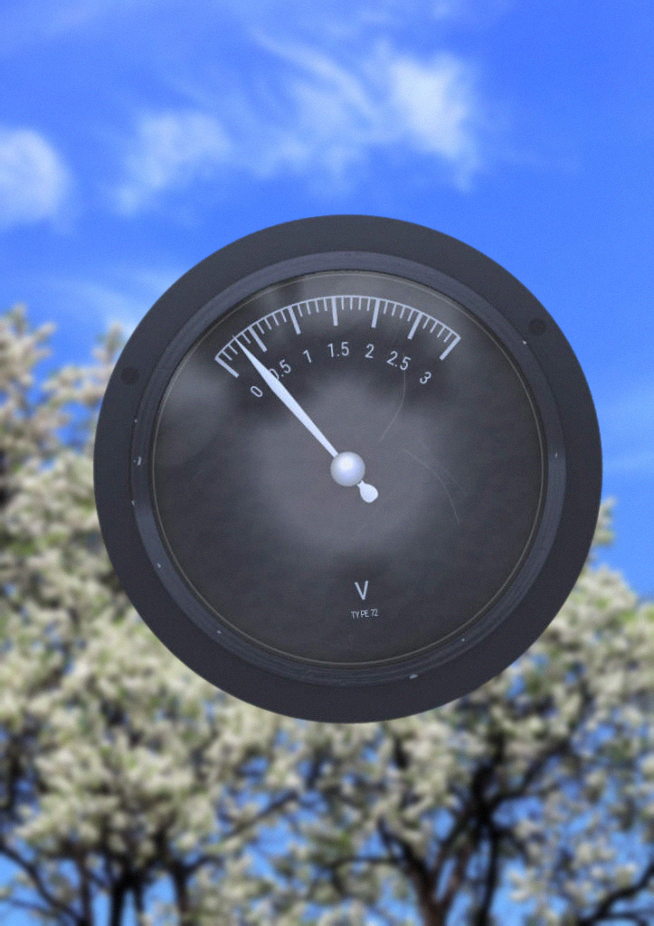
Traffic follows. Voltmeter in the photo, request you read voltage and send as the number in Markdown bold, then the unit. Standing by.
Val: **0.3** V
